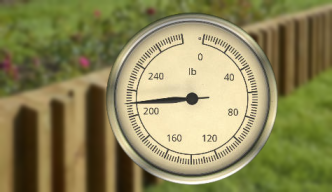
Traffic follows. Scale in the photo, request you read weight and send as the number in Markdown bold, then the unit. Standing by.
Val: **210** lb
